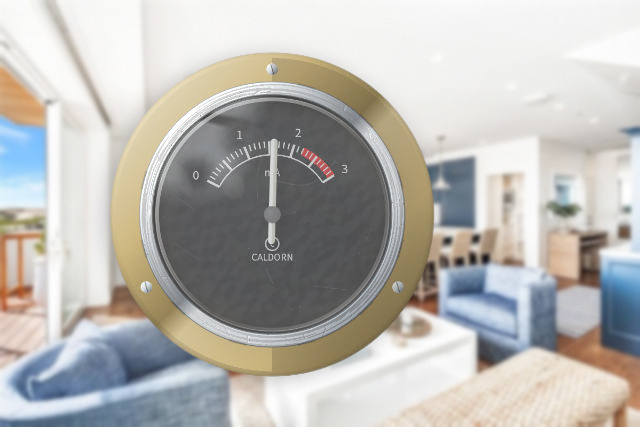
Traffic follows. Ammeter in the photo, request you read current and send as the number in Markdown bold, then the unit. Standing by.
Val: **1.6** mA
